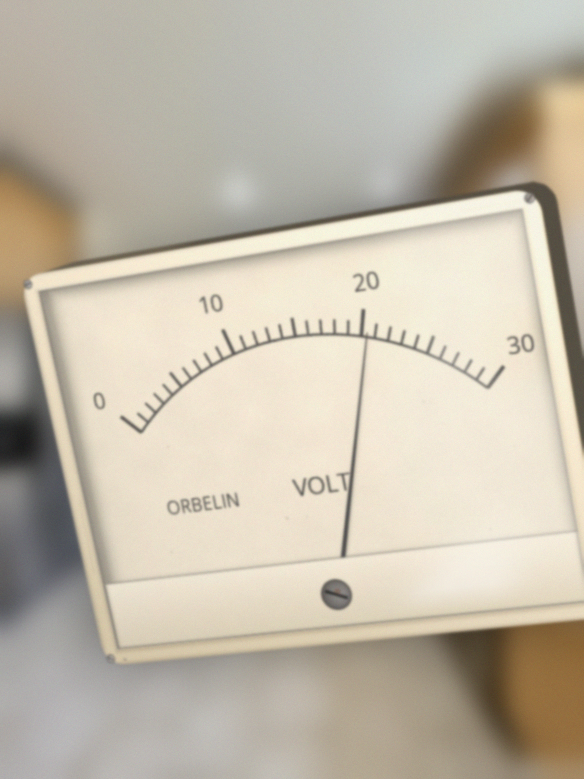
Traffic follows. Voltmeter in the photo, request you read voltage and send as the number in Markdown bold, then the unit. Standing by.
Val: **20.5** V
